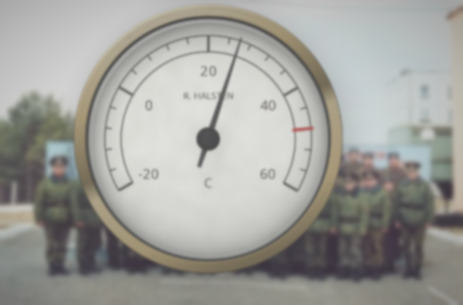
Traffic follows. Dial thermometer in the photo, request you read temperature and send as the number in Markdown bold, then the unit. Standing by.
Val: **26** °C
